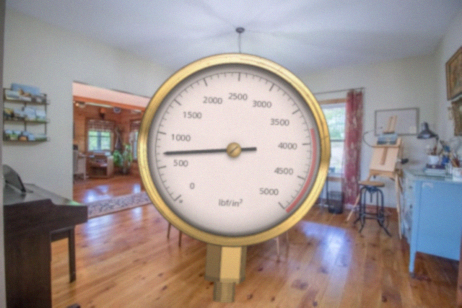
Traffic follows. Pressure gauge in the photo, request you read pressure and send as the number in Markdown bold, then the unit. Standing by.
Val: **700** psi
